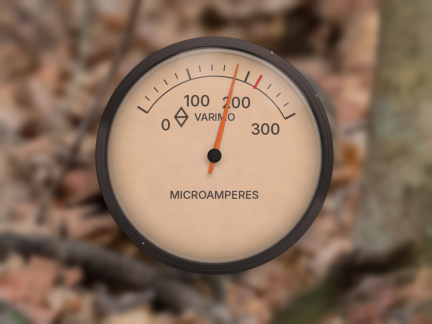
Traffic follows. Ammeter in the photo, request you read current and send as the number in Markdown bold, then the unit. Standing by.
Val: **180** µA
